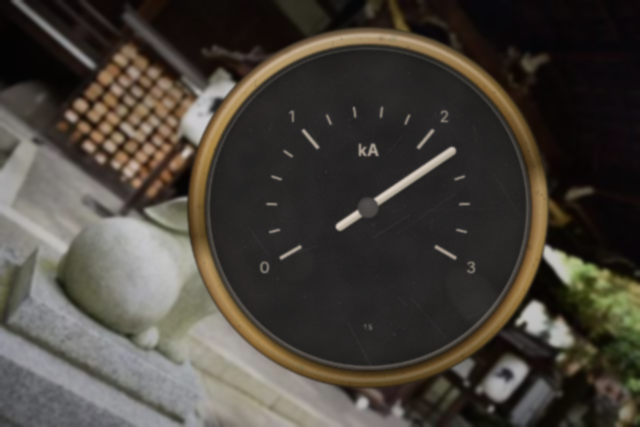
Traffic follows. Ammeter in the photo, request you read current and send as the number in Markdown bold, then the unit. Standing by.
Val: **2.2** kA
